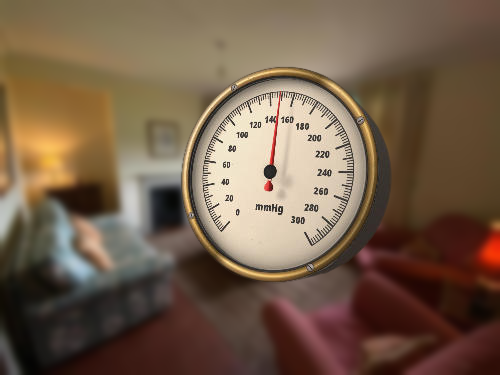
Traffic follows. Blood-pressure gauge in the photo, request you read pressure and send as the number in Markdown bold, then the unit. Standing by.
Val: **150** mmHg
